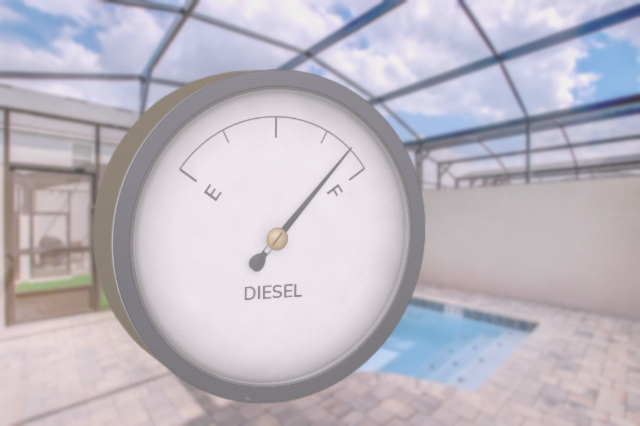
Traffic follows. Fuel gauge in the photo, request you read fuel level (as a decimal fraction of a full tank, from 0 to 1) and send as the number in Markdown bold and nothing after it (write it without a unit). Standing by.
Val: **0.875**
